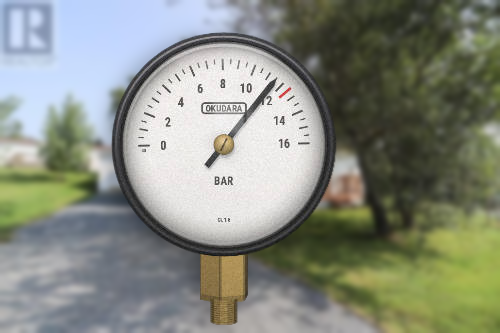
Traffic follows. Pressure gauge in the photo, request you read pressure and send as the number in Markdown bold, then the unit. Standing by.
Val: **11.5** bar
